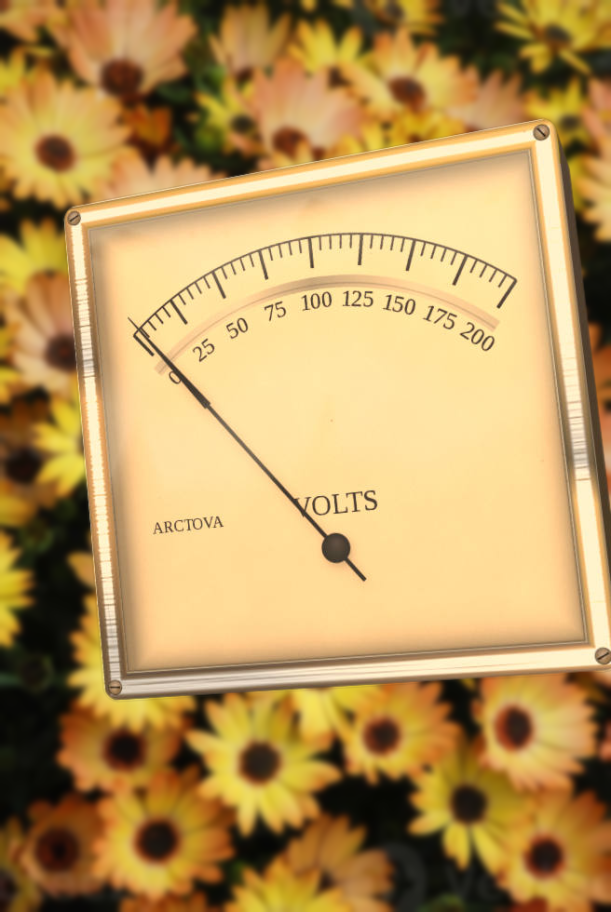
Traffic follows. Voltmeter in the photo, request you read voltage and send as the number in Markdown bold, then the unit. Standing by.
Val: **5** V
